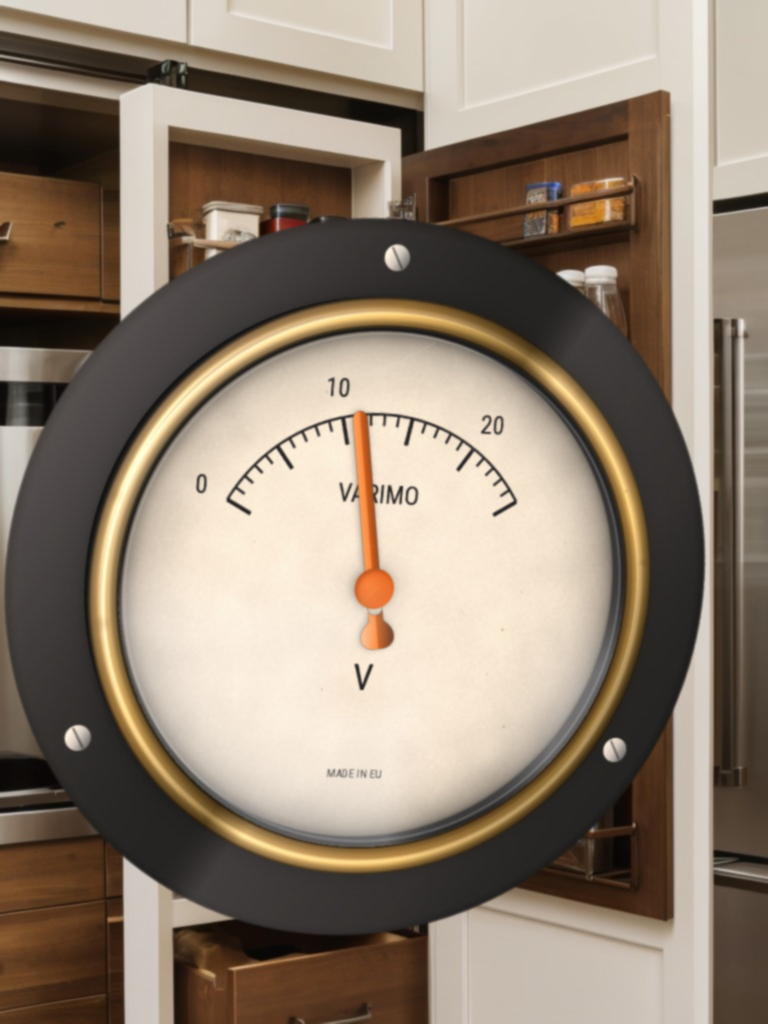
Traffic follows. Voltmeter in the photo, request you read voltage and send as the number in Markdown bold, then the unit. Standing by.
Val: **11** V
